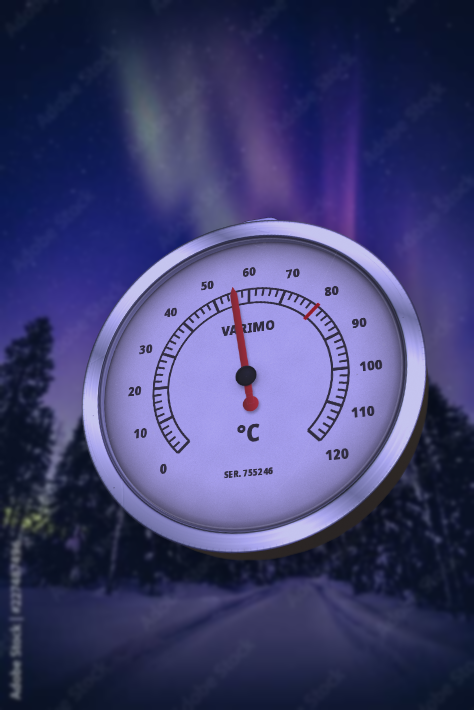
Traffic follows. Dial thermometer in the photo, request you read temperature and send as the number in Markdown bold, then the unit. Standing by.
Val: **56** °C
